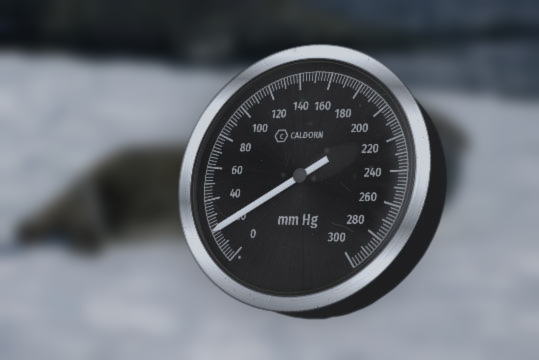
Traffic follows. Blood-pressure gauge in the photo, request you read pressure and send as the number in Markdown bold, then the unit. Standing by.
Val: **20** mmHg
